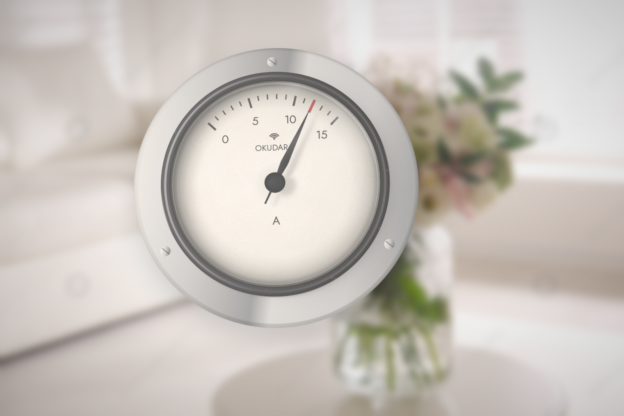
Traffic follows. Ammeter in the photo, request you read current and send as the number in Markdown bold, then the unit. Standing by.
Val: **12** A
